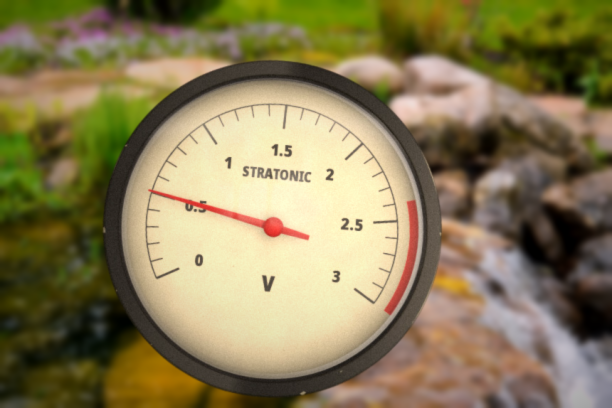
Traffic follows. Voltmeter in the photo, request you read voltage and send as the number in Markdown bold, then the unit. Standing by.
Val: **0.5** V
